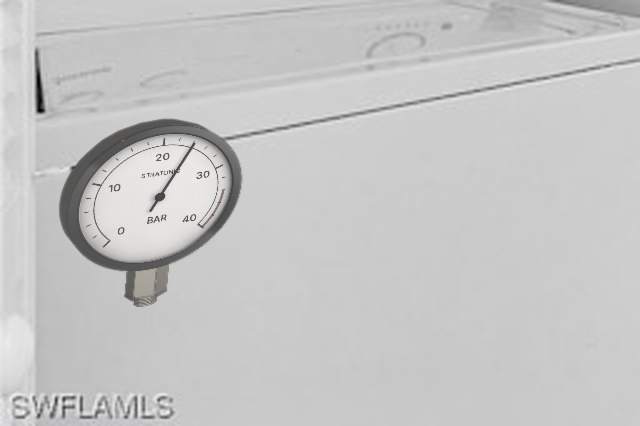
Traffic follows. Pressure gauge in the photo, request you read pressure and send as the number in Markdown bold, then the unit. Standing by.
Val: **24** bar
